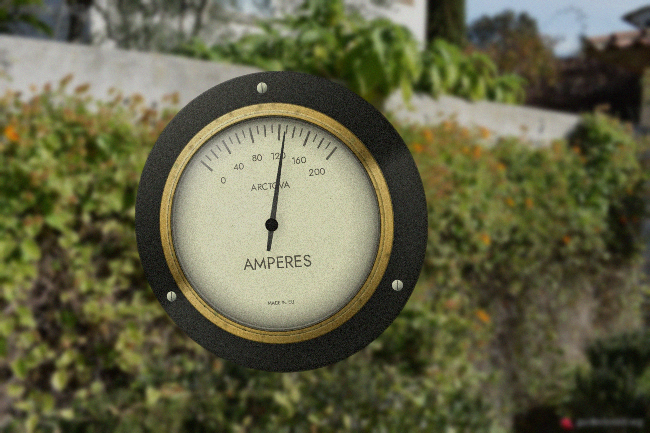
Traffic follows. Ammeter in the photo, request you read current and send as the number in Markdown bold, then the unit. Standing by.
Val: **130** A
